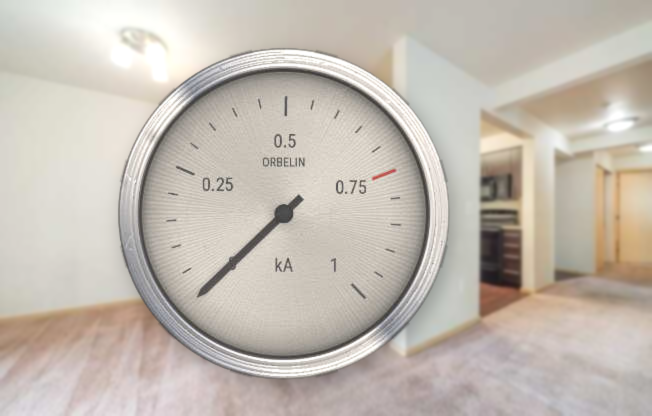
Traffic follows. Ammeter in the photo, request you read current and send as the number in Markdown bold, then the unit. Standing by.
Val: **0** kA
